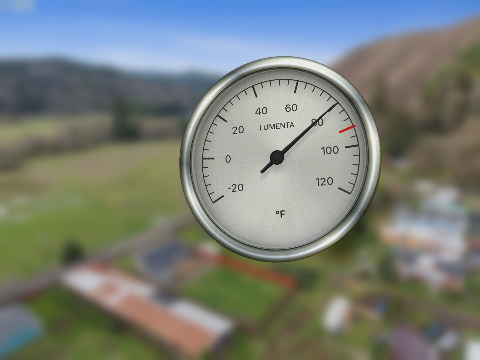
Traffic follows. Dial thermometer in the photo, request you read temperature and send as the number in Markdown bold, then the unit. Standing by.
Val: **80** °F
